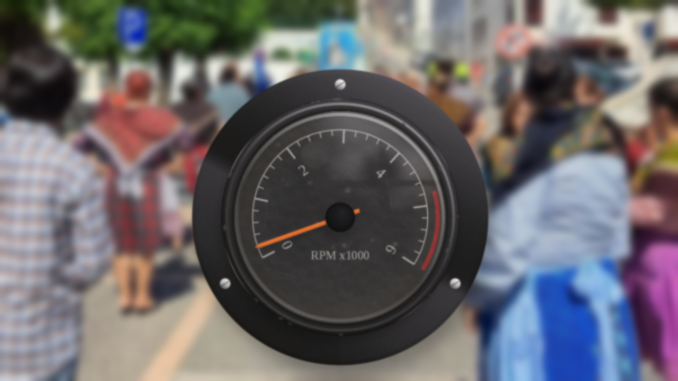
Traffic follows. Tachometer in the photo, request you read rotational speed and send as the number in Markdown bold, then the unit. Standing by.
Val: **200** rpm
